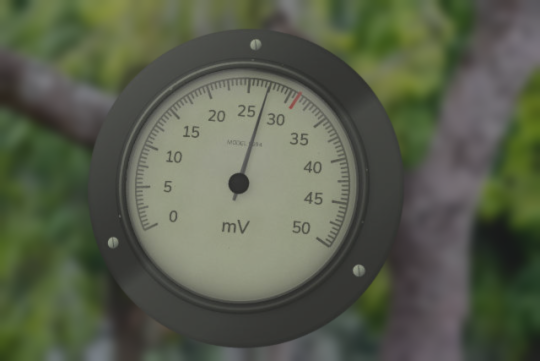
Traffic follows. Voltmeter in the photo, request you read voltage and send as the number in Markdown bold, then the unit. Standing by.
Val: **27.5** mV
